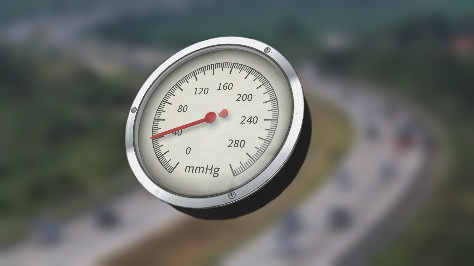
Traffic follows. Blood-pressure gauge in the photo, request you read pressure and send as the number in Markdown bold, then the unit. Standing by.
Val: **40** mmHg
